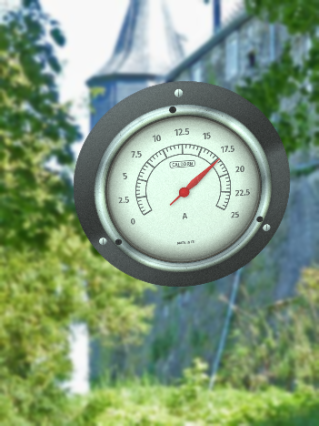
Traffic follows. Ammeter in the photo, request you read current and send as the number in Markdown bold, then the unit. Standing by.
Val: **17.5** A
